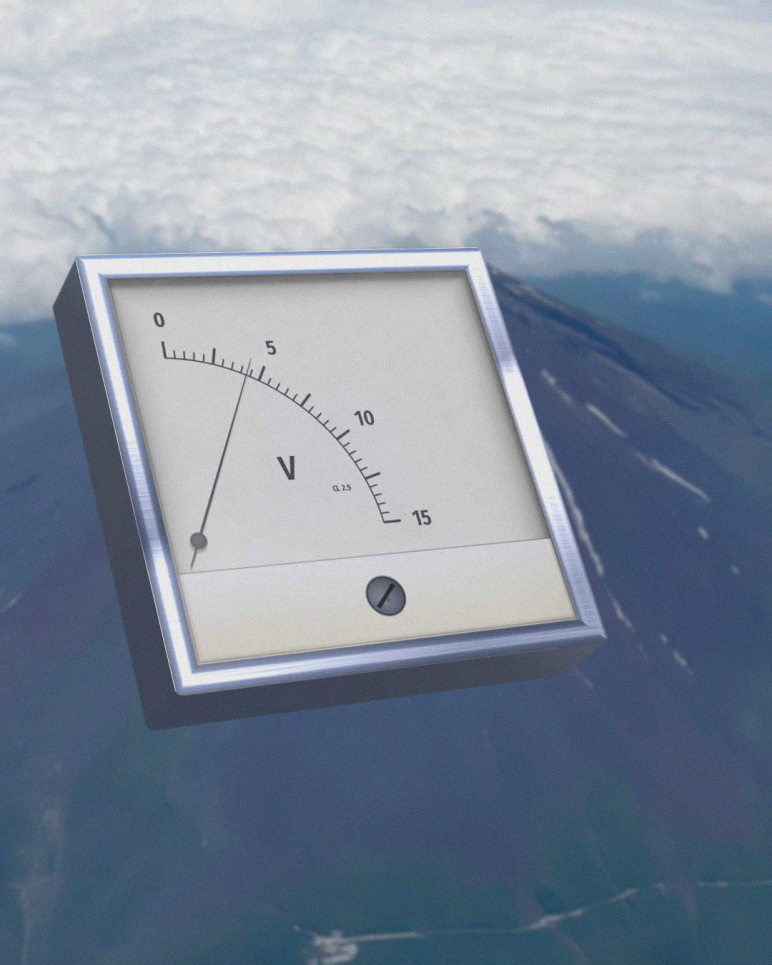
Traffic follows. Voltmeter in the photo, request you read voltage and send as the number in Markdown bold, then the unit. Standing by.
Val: **4.25** V
